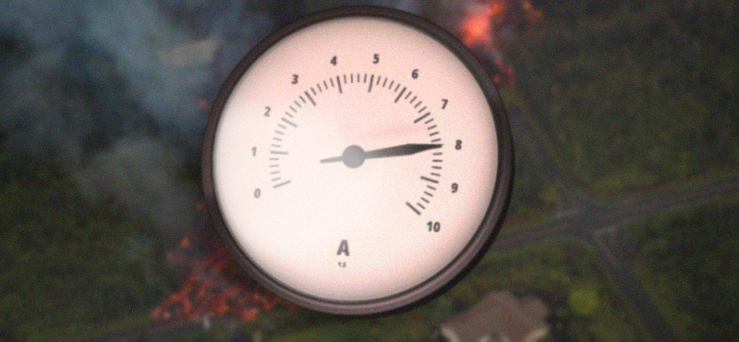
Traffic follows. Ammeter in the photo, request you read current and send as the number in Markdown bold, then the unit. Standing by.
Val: **8** A
